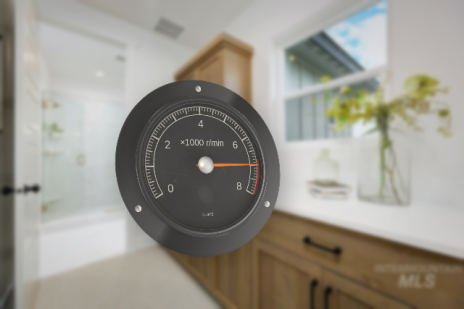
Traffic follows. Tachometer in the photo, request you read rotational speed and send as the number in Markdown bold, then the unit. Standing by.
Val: **7000** rpm
